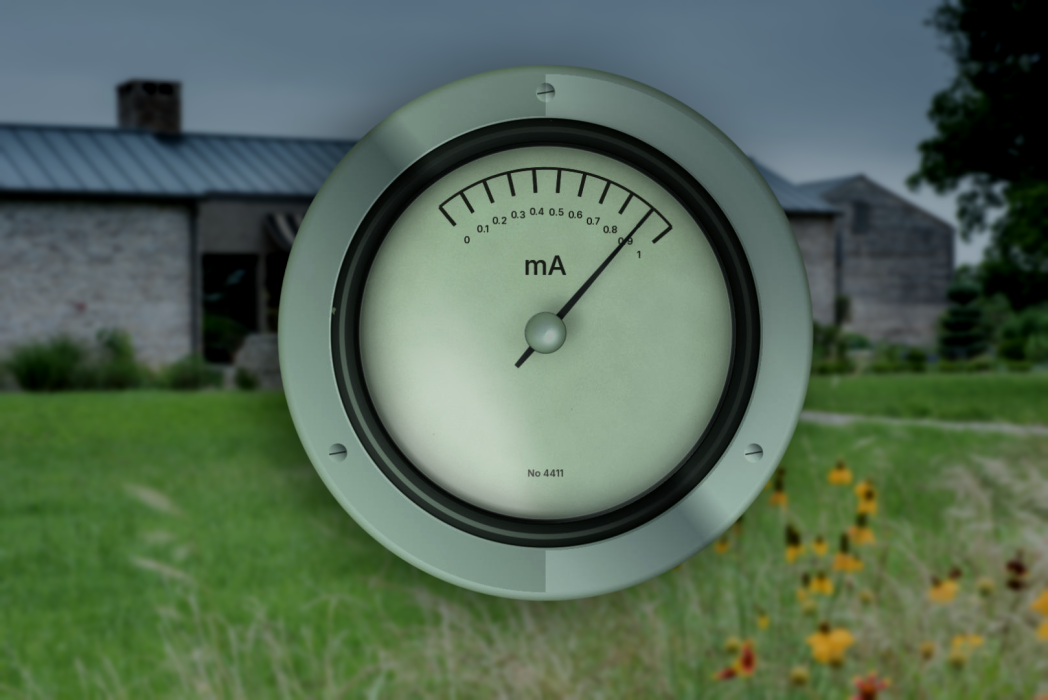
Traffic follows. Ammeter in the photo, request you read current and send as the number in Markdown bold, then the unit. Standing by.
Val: **0.9** mA
